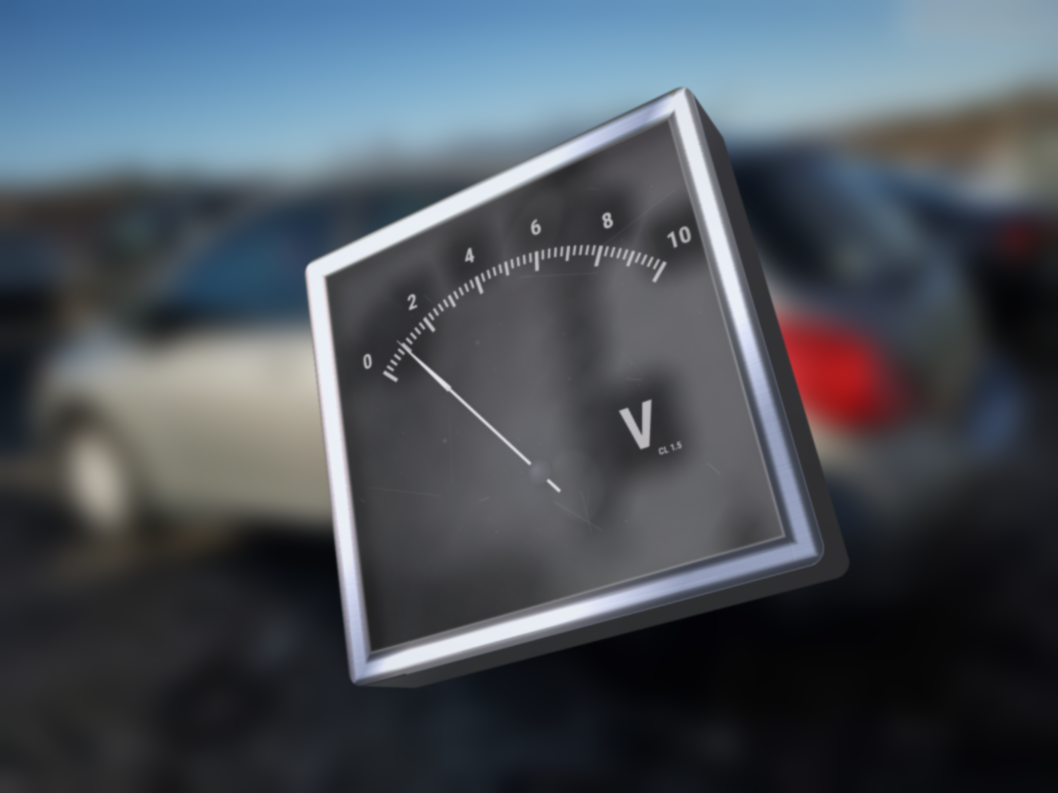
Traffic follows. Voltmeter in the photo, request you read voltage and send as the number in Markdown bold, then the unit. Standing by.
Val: **1** V
